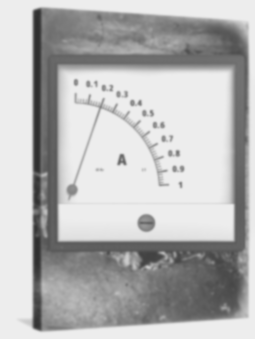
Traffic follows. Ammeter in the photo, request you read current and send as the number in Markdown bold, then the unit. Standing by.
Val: **0.2** A
